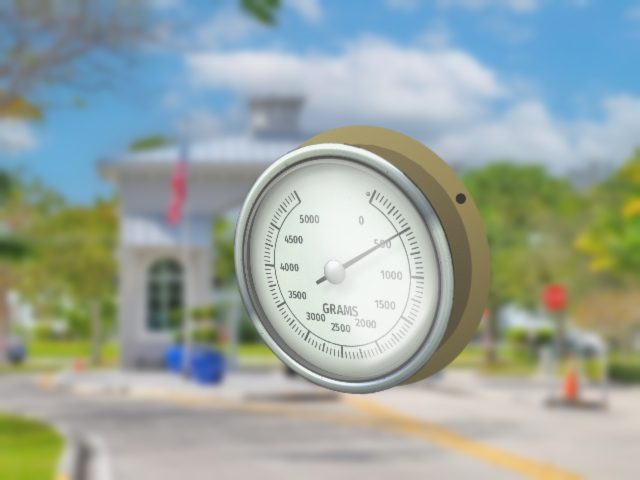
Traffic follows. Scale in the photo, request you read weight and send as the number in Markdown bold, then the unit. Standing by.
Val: **500** g
